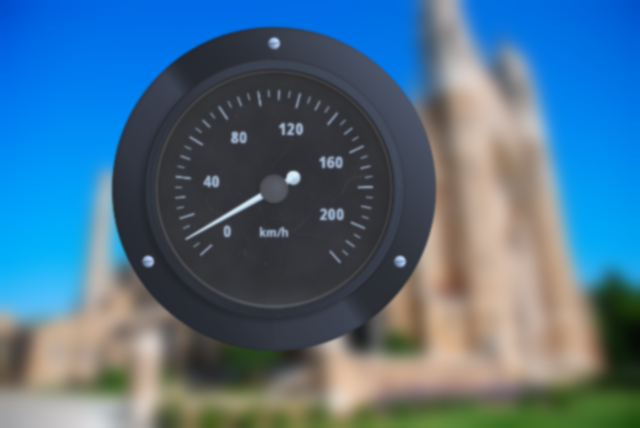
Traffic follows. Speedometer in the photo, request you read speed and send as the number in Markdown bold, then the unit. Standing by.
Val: **10** km/h
